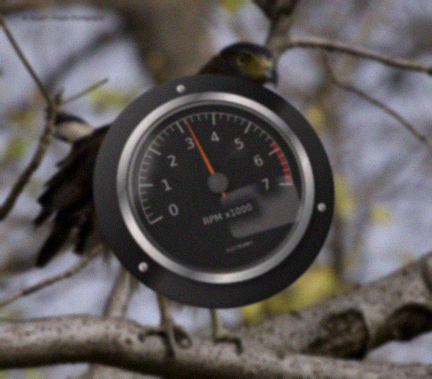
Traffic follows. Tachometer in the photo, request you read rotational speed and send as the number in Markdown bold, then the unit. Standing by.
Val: **3200** rpm
